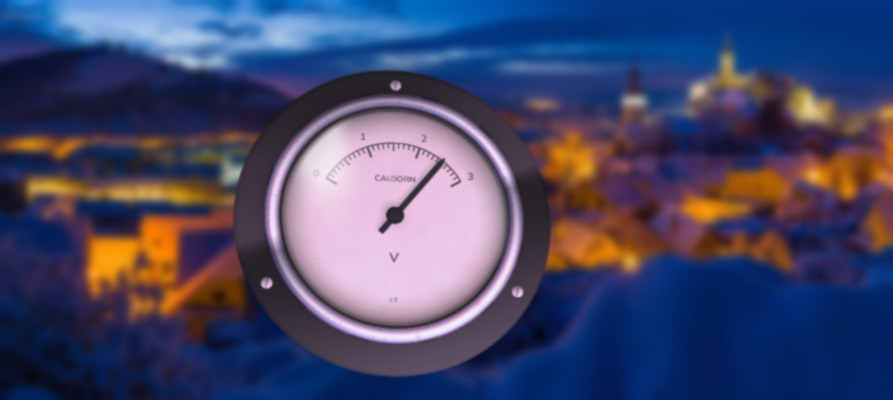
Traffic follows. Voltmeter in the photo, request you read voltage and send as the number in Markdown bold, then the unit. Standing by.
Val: **2.5** V
